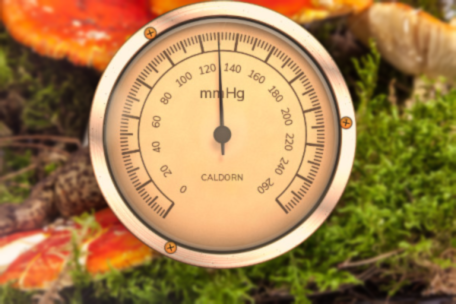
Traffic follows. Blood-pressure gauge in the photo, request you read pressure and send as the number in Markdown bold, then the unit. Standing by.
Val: **130** mmHg
